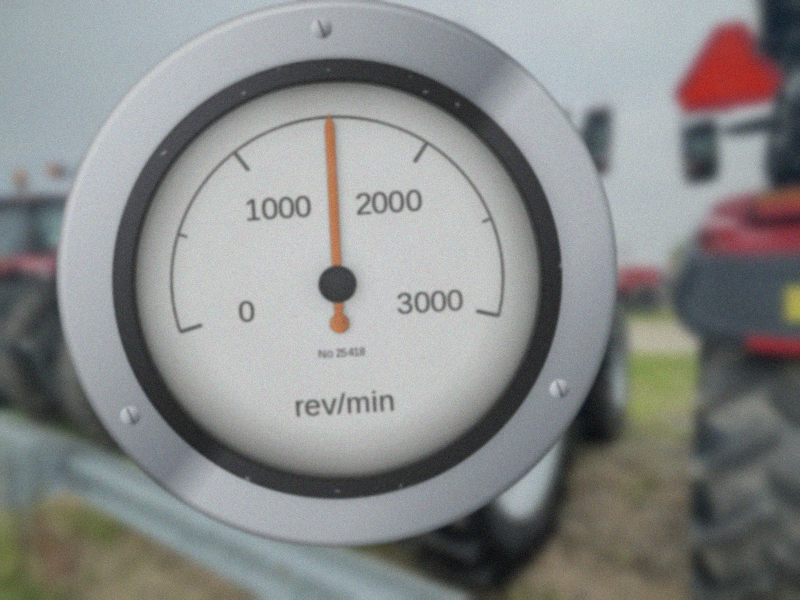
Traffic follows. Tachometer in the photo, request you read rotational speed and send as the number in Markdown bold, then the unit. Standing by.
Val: **1500** rpm
